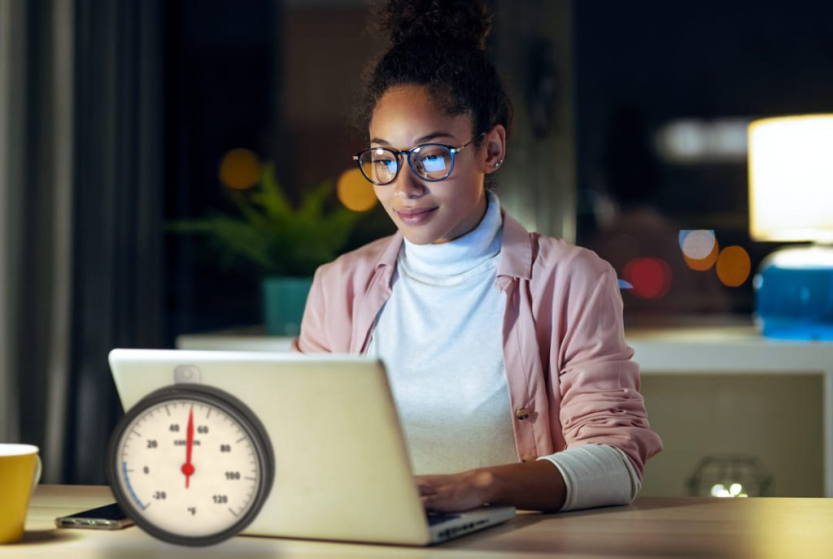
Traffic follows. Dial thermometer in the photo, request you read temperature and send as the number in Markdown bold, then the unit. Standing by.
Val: **52** °F
